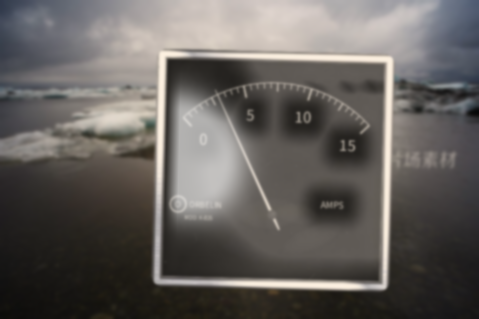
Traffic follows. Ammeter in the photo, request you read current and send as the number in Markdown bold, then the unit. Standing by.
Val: **3** A
